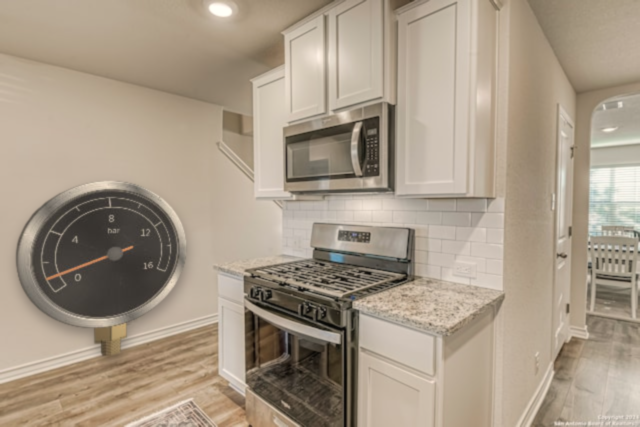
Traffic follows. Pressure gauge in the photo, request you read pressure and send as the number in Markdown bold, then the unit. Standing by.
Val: **1** bar
